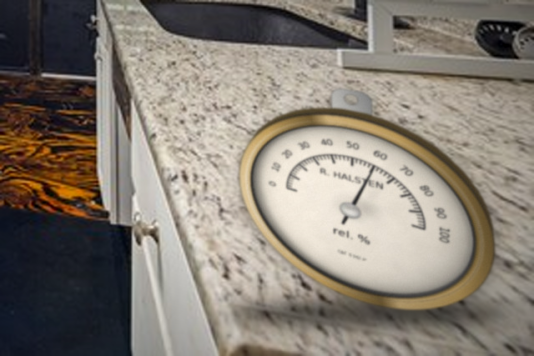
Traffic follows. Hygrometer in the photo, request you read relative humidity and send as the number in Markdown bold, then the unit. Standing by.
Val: **60** %
